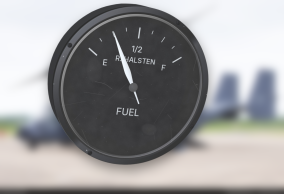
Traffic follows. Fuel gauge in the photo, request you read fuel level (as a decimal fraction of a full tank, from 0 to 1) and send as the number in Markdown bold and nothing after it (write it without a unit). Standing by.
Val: **0.25**
